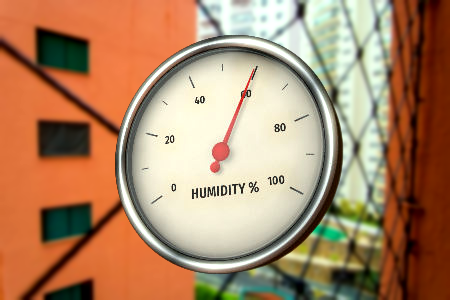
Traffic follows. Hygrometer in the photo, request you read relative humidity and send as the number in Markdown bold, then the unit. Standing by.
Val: **60** %
